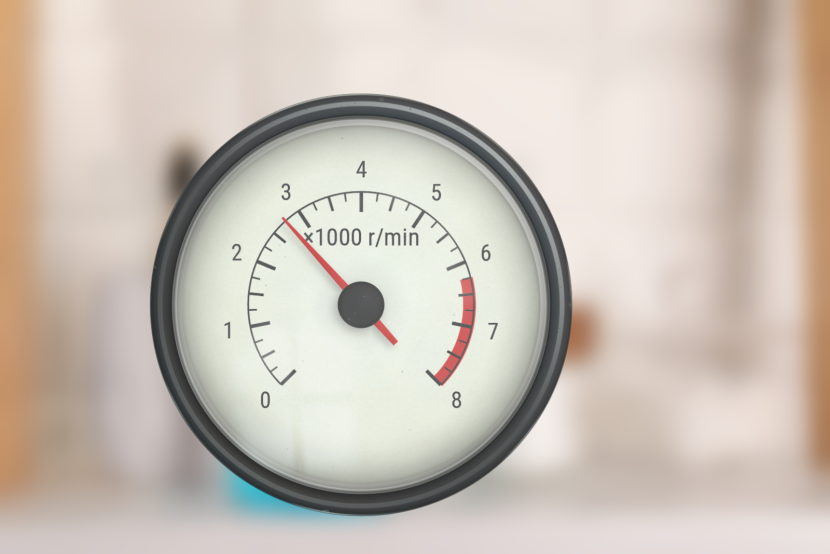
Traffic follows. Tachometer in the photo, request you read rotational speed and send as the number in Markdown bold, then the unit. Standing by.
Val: **2750** rpm
